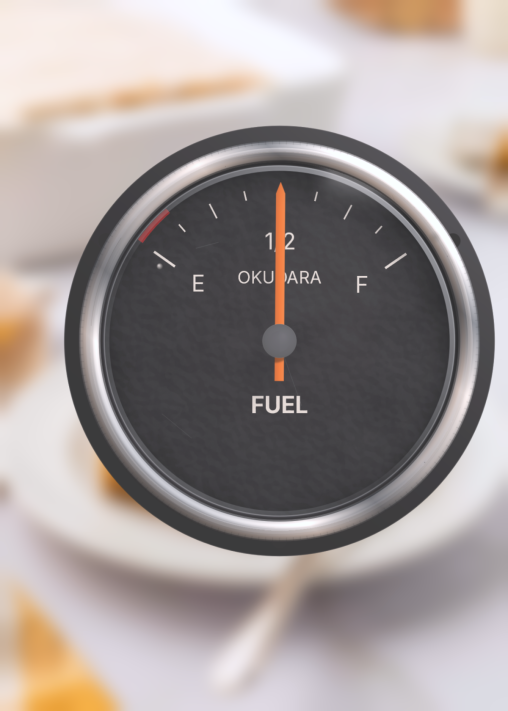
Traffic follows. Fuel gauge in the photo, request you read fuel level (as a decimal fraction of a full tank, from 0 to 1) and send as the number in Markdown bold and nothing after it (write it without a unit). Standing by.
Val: **0.5**
